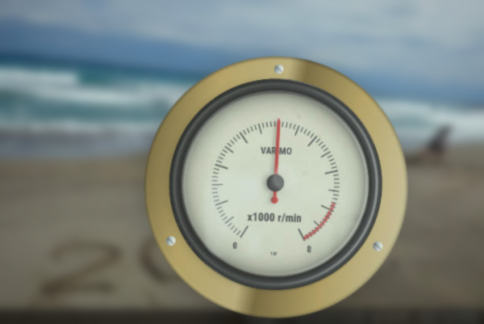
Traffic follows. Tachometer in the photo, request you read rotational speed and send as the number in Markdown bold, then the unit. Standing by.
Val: **4000** rpm
